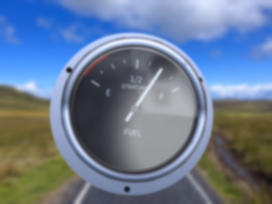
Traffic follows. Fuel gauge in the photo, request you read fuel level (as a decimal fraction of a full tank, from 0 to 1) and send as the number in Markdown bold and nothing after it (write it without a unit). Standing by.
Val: **0.75**
